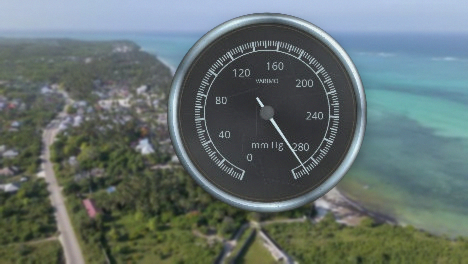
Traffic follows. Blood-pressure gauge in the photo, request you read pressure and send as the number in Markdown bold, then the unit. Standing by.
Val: **290** mmHg
